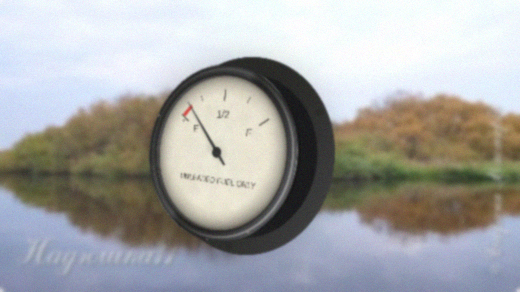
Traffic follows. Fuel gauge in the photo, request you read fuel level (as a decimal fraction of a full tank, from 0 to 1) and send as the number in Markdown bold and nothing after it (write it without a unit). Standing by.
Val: **0.125**
